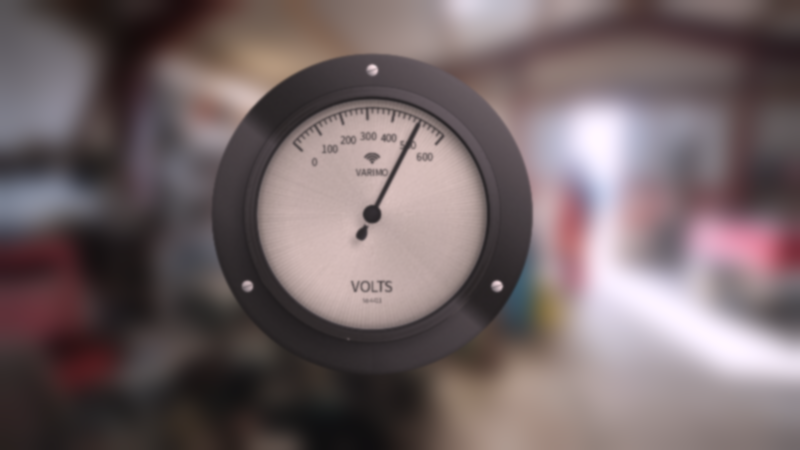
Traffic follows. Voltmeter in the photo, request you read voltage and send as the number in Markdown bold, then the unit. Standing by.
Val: **500** V
